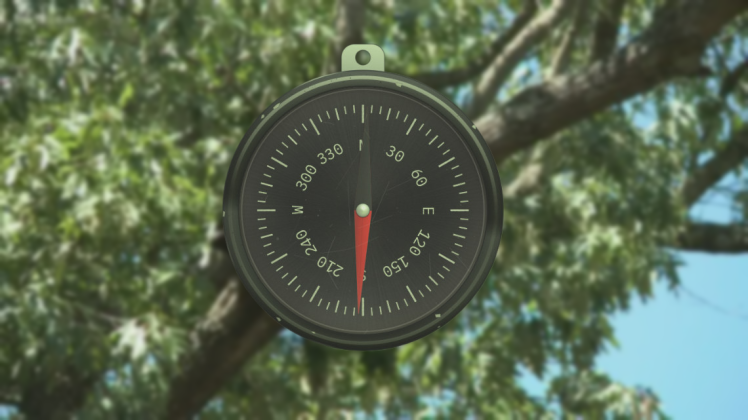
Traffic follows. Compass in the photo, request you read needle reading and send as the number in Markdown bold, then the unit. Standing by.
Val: **182.5** °
